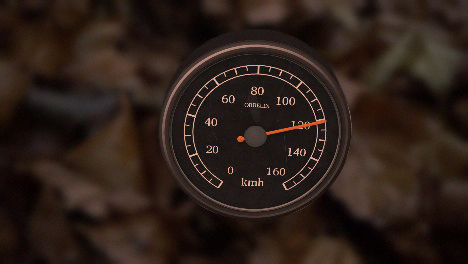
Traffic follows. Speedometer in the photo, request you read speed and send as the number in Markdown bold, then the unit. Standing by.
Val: **120** km/h
